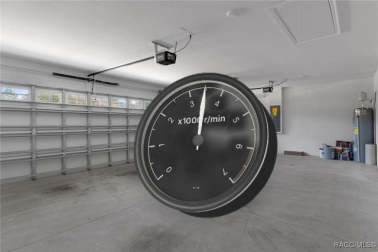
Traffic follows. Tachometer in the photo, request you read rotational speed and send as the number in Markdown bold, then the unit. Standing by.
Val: **3500** rpm
